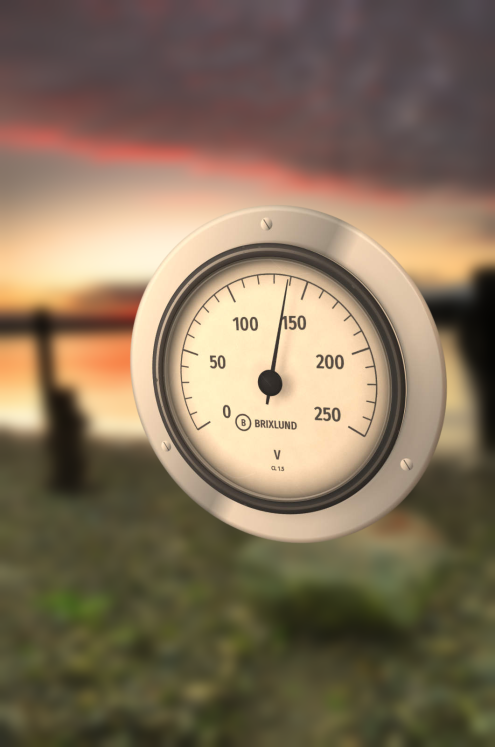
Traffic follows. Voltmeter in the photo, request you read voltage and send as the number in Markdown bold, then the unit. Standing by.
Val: **140** V
